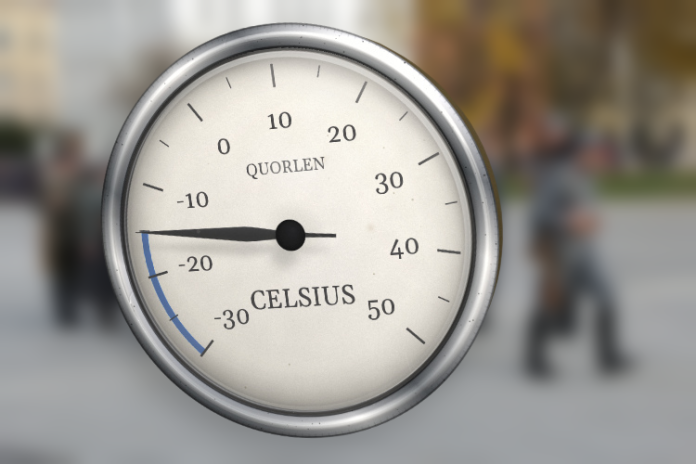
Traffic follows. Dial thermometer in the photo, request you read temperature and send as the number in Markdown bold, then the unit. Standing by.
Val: **-15** °C
